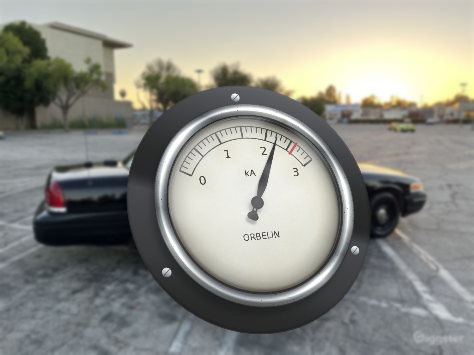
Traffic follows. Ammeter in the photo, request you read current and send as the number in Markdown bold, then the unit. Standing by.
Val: **2.2** kA
